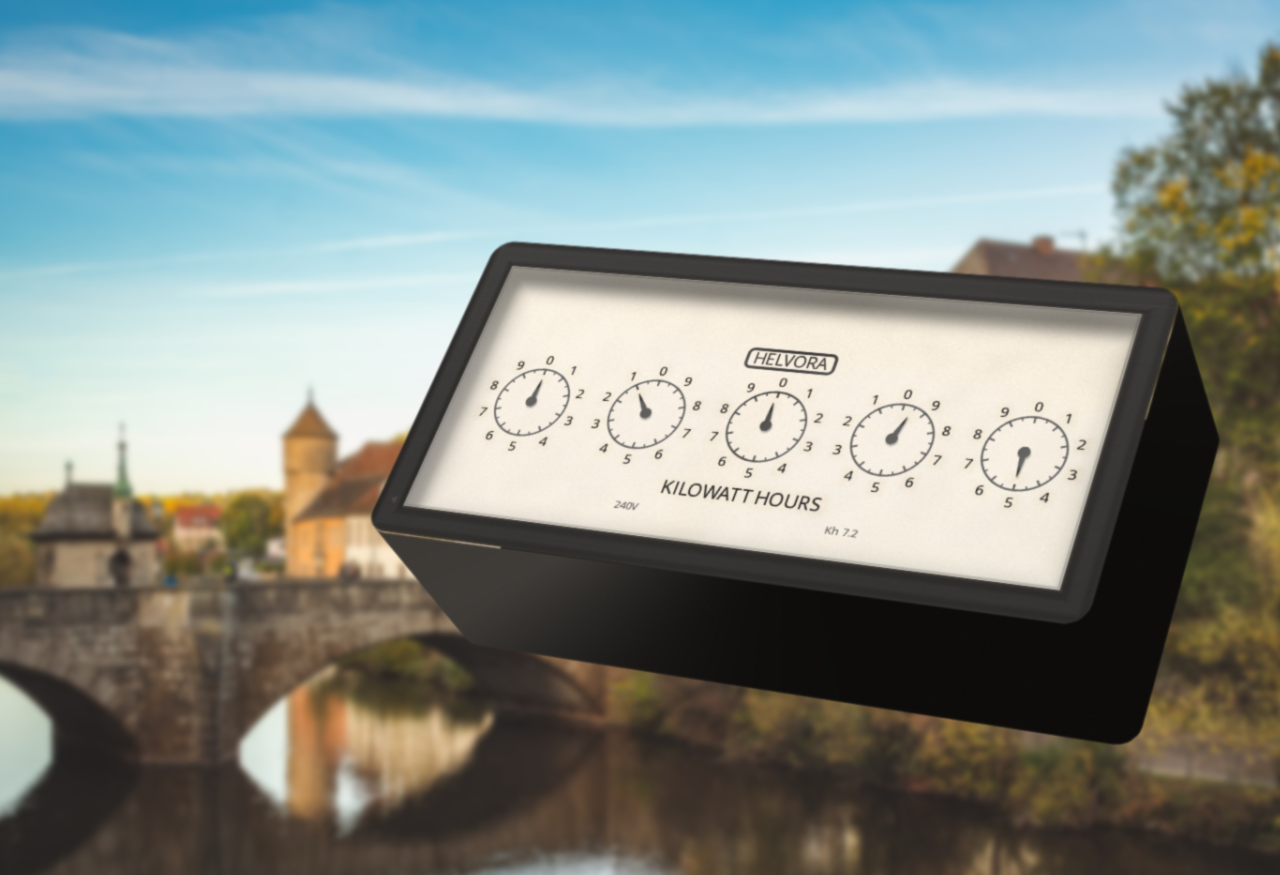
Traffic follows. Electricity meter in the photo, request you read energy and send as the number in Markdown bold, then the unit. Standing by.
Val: **995** kWh
